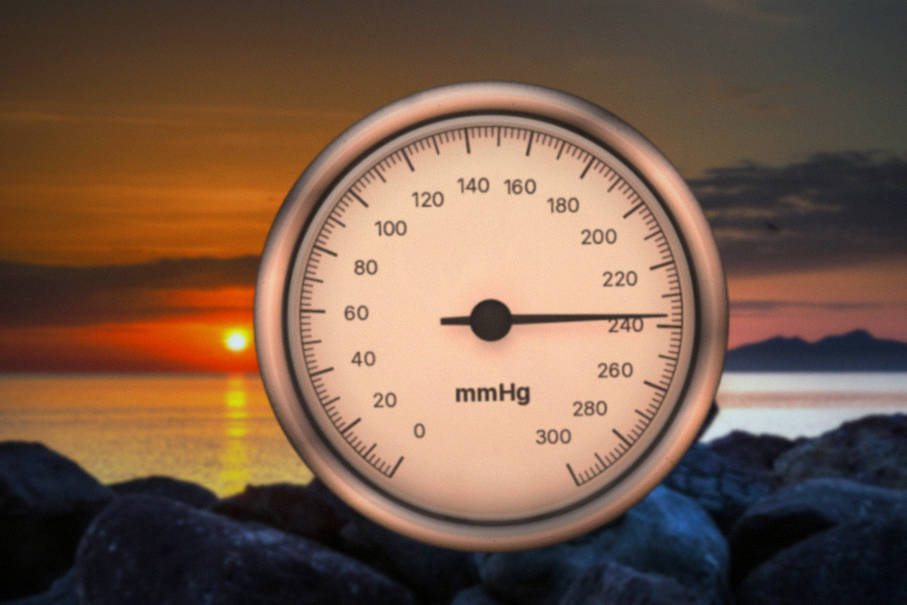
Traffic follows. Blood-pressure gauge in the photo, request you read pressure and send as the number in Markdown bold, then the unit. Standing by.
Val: **236** mmHg
